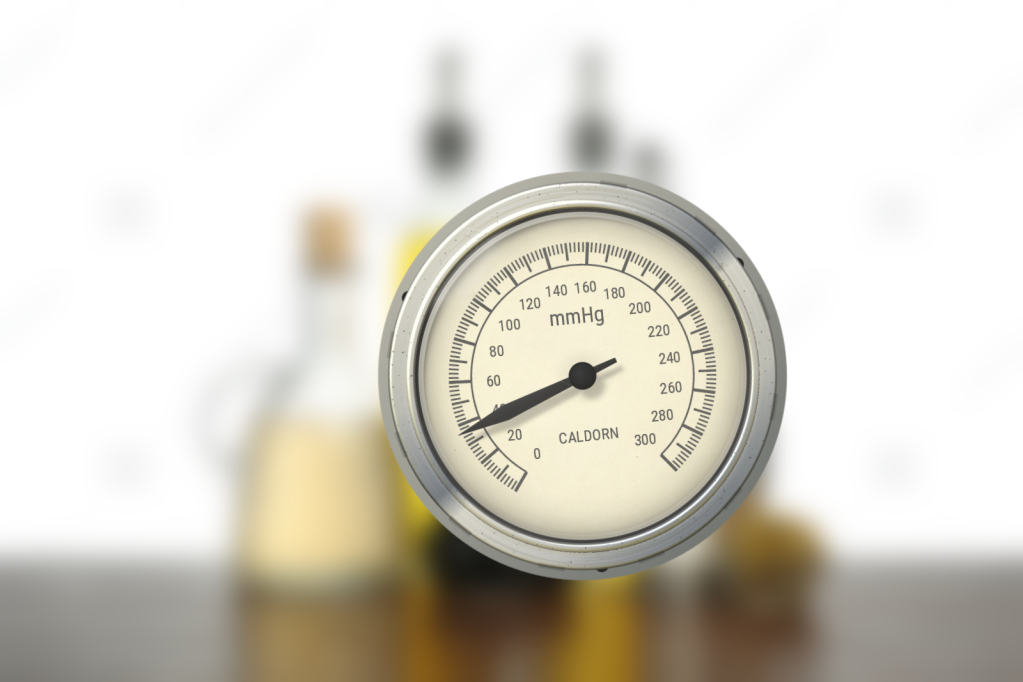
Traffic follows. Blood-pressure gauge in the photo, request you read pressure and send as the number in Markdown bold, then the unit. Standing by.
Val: **36** mmHg
